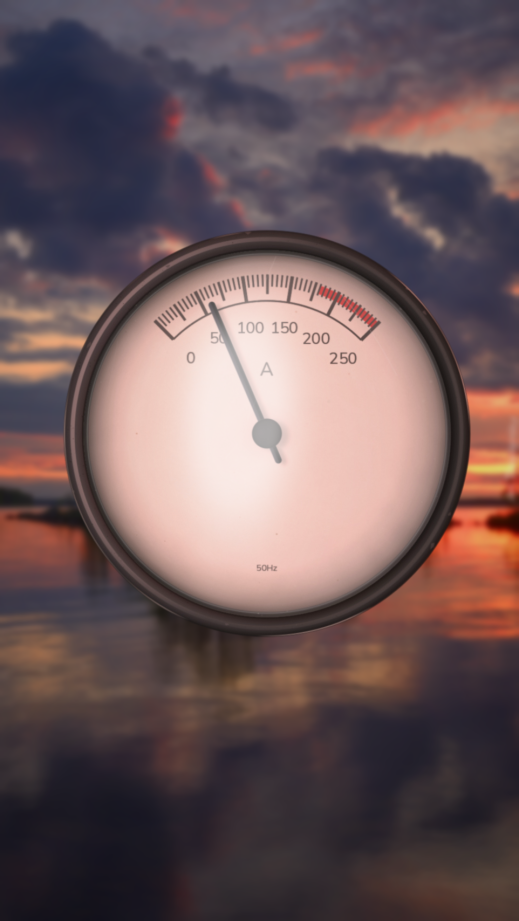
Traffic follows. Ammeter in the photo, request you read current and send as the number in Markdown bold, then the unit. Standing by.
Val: **60** A
